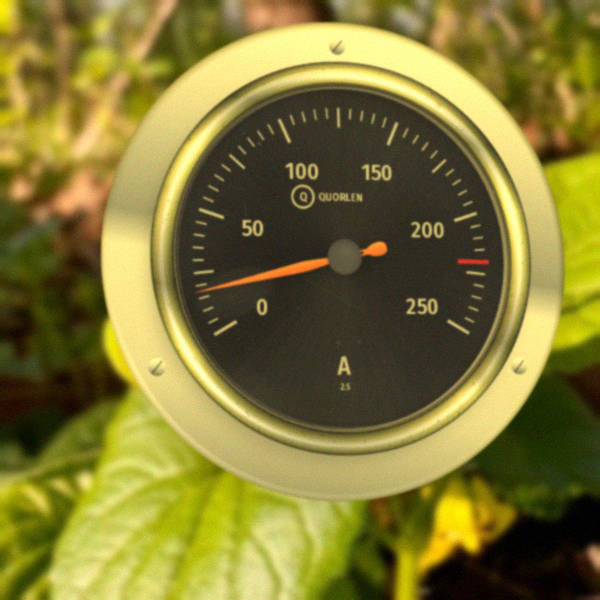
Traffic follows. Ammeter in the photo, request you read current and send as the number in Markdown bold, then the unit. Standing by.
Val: **17.5** A
